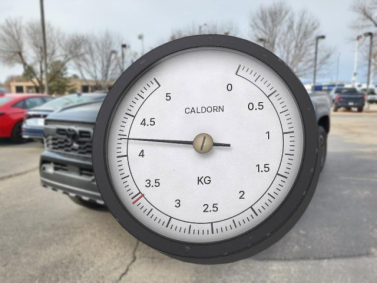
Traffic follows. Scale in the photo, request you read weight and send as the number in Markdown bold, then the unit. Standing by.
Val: **4.2** kg
